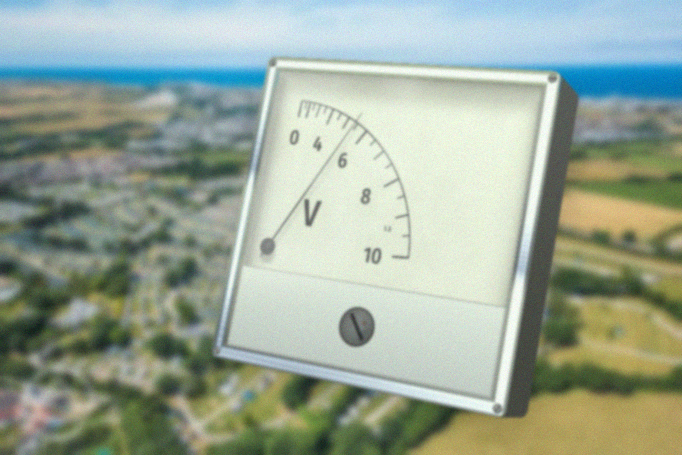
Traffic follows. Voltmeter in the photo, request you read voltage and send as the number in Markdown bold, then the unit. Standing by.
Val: **5.5** V
